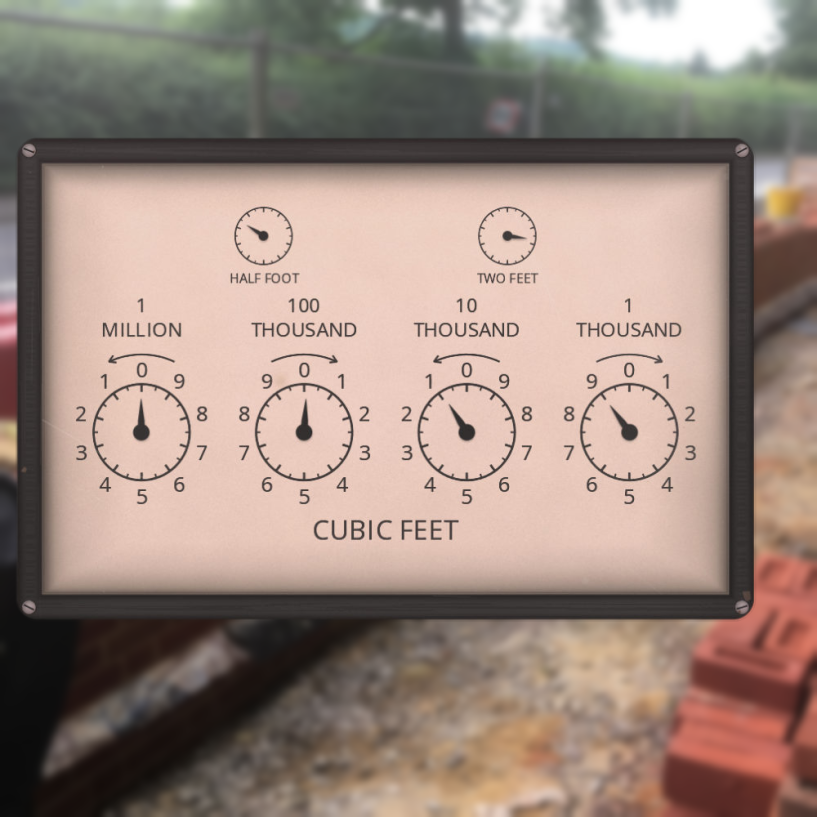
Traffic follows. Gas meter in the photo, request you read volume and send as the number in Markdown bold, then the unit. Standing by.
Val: **900** ft³
